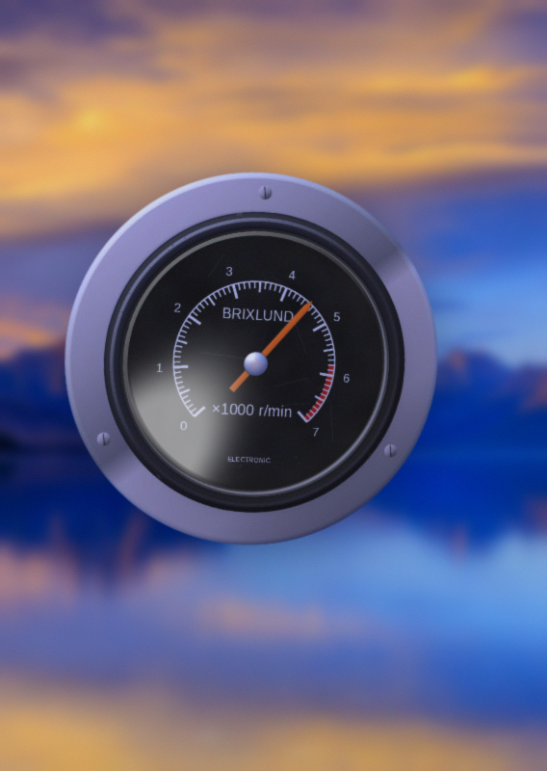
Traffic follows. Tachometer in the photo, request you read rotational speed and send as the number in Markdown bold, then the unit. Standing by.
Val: **4500** rpm
